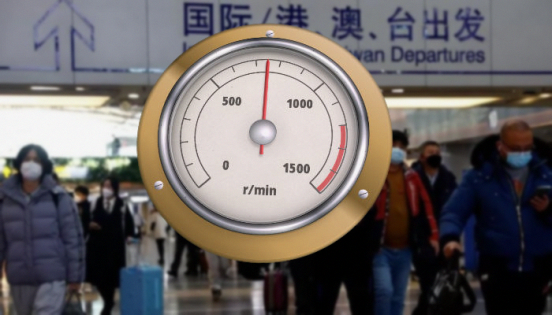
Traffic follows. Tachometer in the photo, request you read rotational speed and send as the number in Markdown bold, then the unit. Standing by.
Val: **750** rpm
